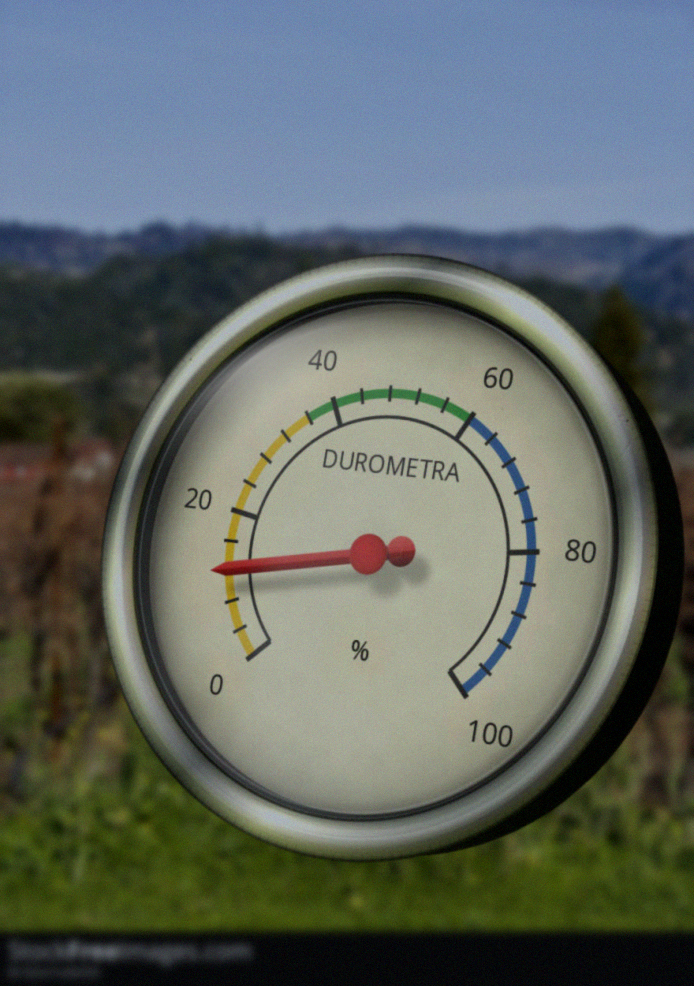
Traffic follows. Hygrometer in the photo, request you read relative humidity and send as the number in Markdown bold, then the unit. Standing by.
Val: **12** %
